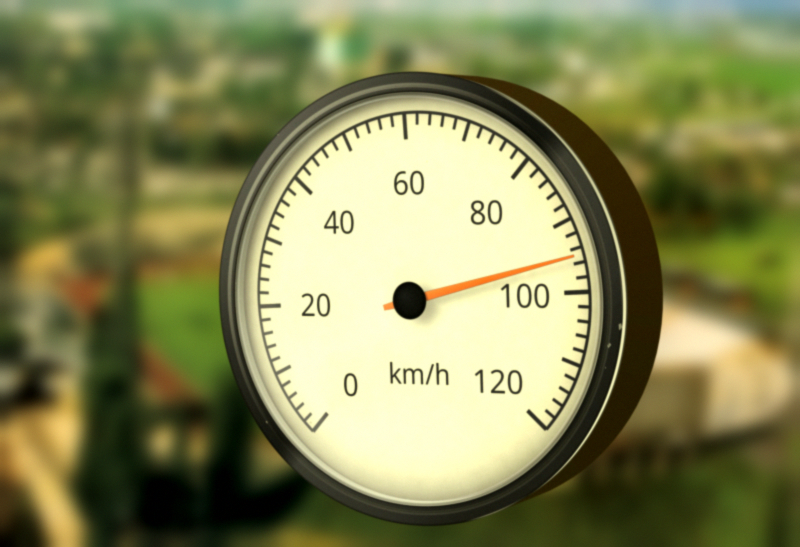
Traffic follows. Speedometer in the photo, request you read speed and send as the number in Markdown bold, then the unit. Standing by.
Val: **95** km/h
